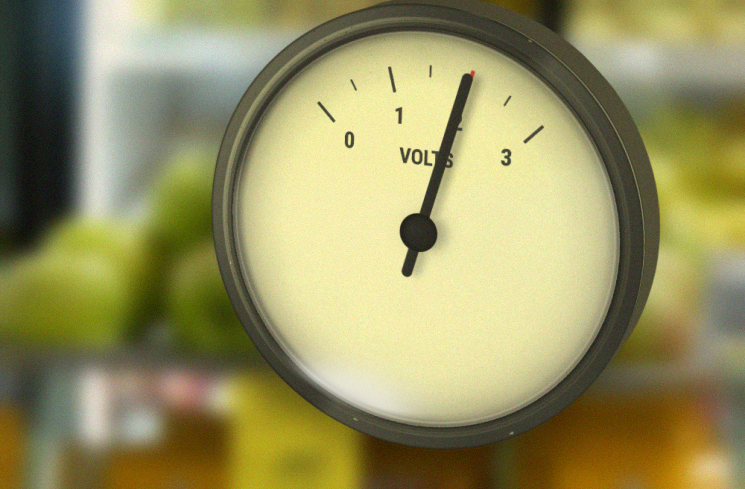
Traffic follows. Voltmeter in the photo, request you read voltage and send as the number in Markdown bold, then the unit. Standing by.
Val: **2** V
